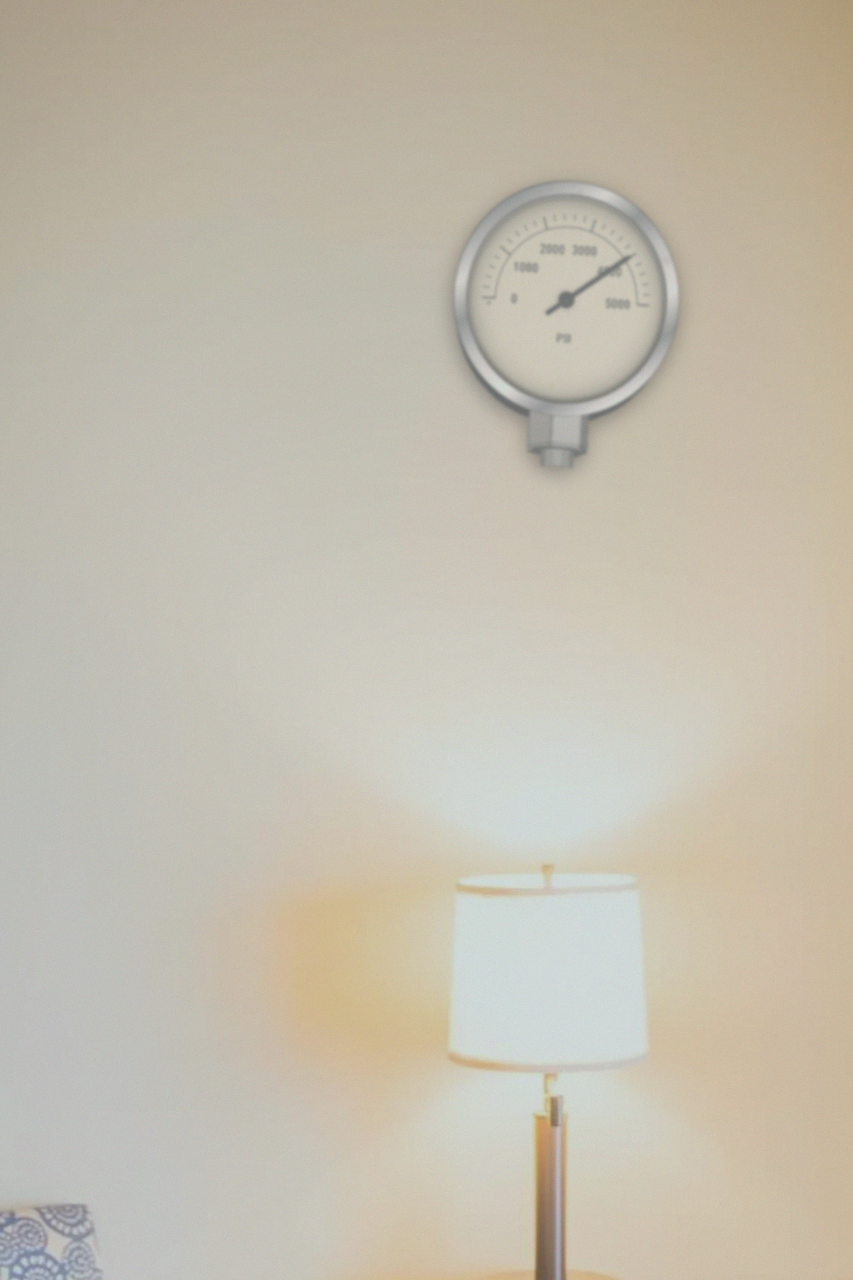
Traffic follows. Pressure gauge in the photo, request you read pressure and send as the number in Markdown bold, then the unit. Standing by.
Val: **4000** psi
